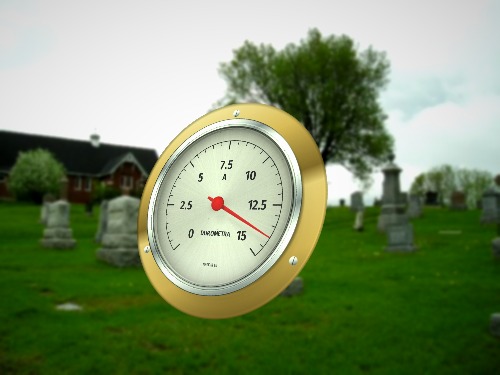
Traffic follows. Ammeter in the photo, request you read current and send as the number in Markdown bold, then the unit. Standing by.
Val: **14** A
